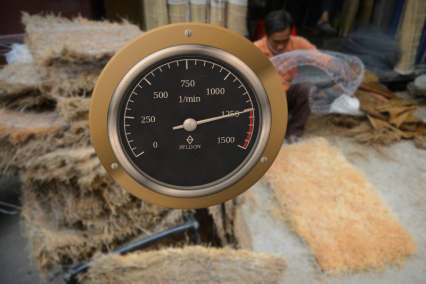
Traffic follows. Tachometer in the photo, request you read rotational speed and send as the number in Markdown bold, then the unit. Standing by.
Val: **1250** rpm
